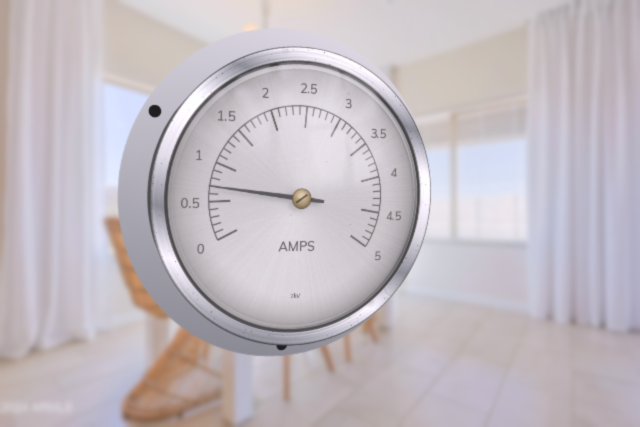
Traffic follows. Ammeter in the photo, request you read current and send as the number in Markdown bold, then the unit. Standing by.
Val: **0.7** A
